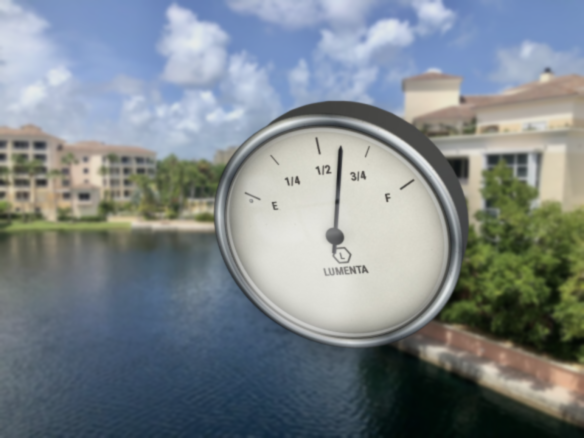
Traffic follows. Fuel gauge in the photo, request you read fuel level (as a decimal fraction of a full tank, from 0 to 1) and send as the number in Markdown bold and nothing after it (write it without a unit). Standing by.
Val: **0.625**
